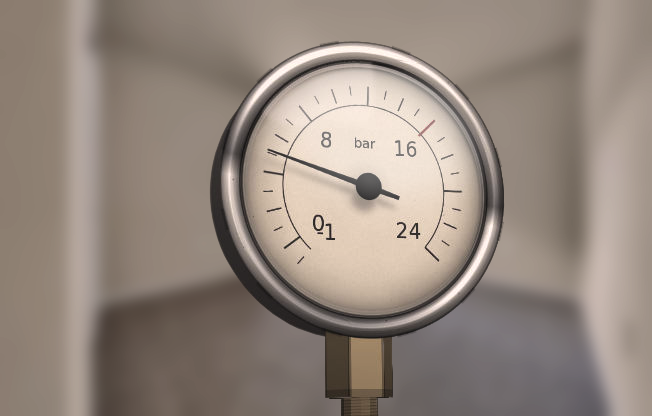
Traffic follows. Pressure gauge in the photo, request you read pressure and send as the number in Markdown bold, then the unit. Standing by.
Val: **5** bar
